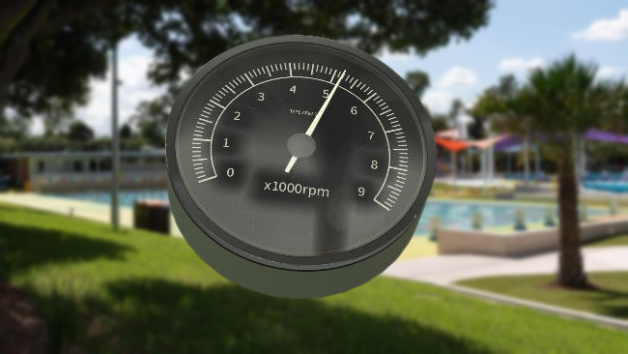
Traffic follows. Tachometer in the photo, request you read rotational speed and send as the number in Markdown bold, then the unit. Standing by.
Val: **5200** rpm
